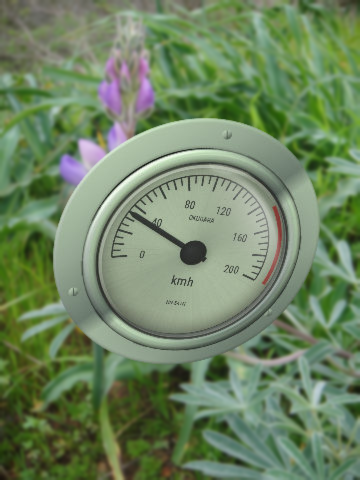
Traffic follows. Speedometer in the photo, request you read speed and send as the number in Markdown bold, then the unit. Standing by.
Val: **35** km/h
